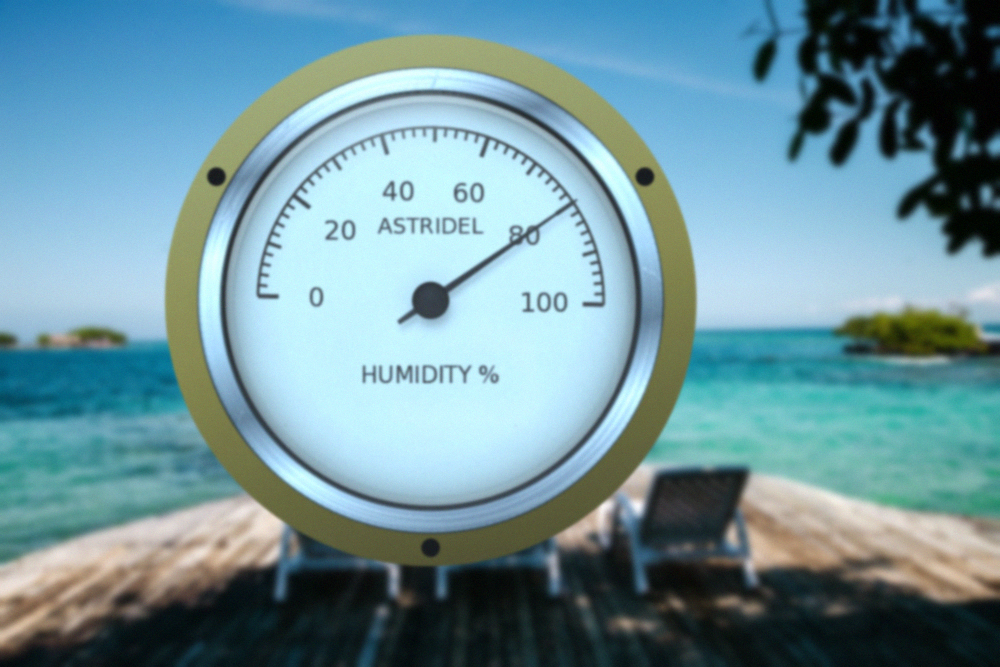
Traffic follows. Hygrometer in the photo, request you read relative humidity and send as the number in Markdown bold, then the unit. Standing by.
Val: **80** %
